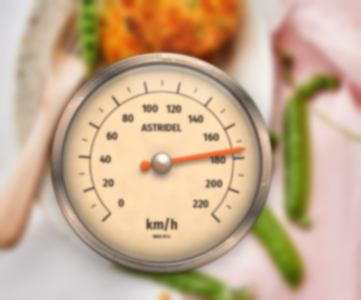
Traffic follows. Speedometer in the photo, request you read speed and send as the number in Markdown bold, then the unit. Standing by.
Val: **175** km/h
